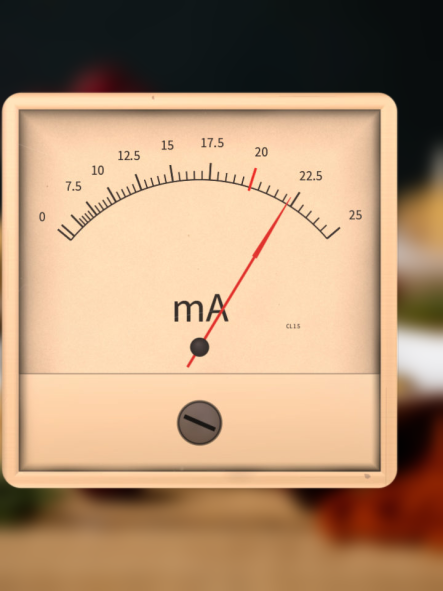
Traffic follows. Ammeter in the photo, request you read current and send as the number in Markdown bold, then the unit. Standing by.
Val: **22.25** mA
